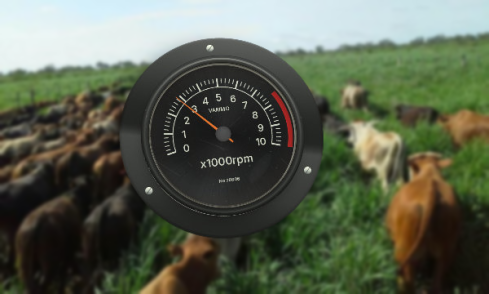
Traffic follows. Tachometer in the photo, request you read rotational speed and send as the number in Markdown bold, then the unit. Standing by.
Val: **2800** rpm
